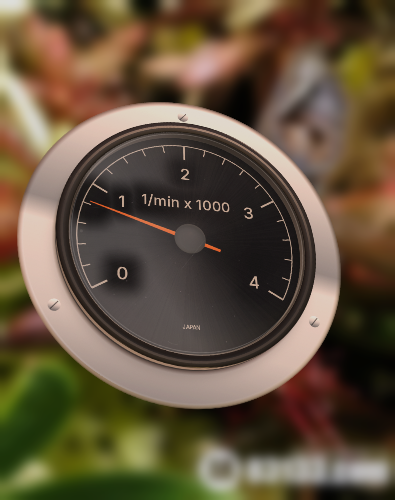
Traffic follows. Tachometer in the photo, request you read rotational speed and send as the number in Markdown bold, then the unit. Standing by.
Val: **800** rpm
